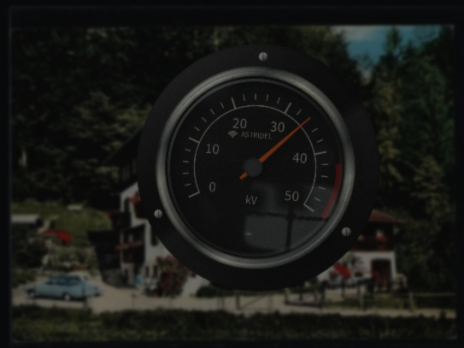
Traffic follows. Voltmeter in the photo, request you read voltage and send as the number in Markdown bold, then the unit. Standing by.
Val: **34** kV
